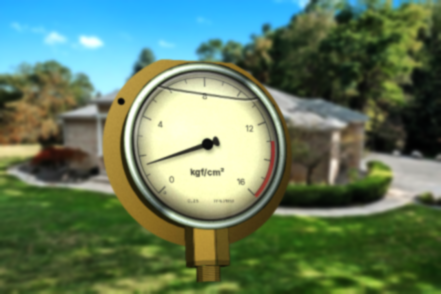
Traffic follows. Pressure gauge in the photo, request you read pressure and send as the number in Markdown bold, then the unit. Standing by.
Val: **1.5** kg/cm²
